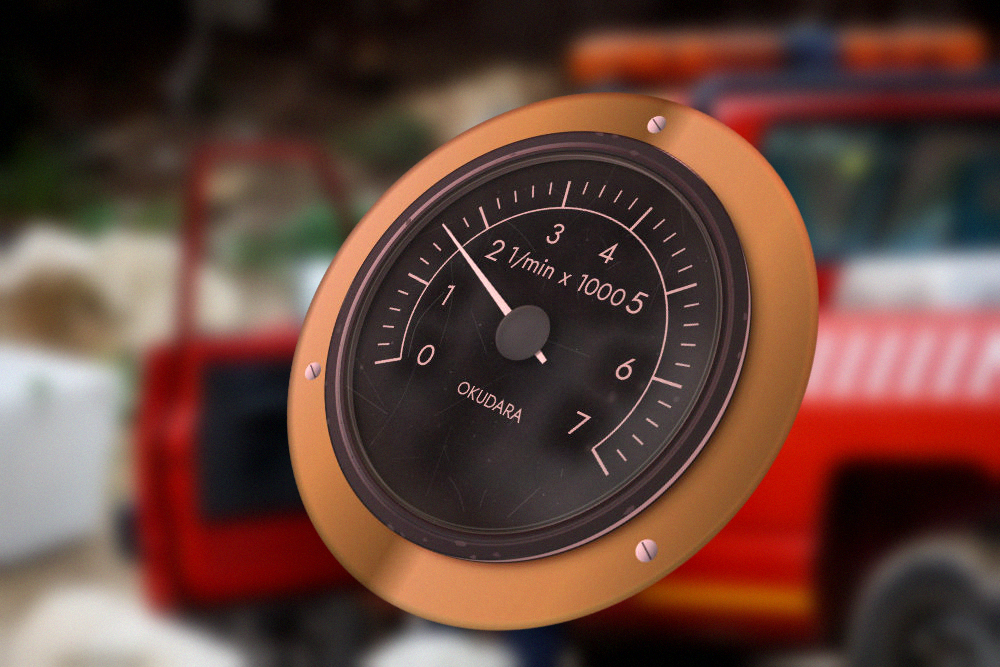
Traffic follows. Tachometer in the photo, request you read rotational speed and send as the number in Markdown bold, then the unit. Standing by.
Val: **1600** rpm
